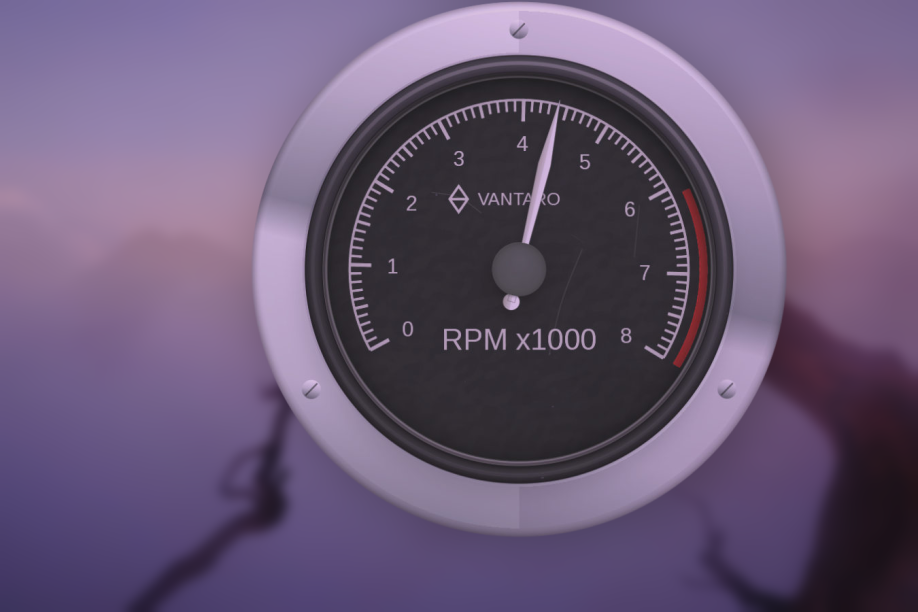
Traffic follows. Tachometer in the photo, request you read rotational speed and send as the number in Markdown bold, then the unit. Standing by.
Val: **4400** rpm
